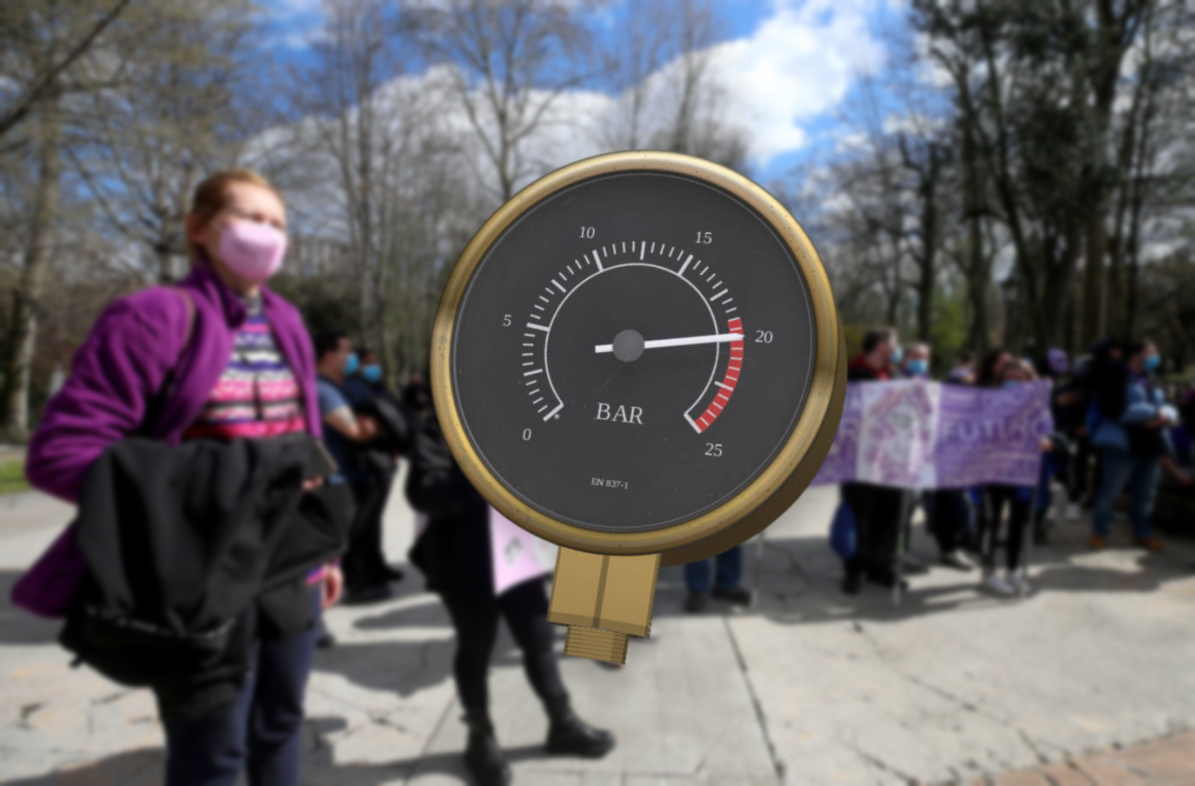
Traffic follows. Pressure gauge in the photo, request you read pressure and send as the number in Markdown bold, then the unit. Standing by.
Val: **20** bar
